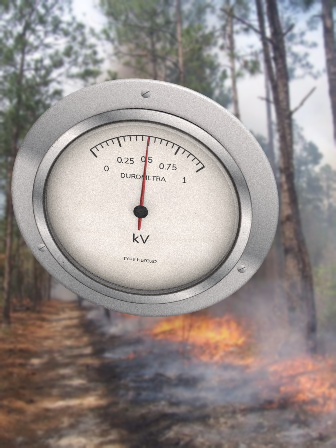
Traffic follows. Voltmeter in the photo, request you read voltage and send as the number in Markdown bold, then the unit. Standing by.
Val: **0.5** kV
